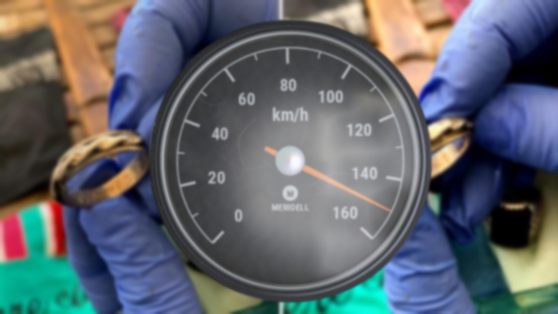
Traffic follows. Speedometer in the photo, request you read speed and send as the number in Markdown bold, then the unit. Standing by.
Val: **150** km/h
